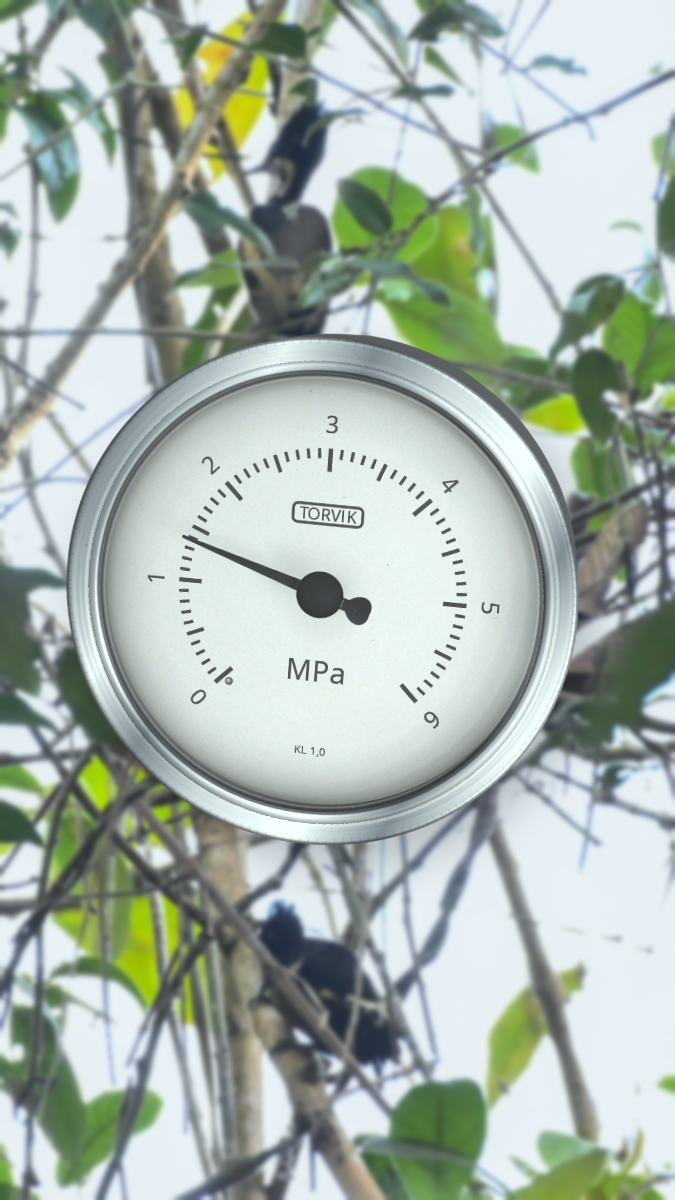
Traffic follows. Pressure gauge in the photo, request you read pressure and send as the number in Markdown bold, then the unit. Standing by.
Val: **1.4** MPa
